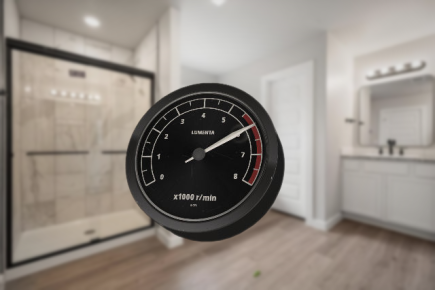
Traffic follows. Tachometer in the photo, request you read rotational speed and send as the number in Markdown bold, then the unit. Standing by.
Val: **6000** rpm
